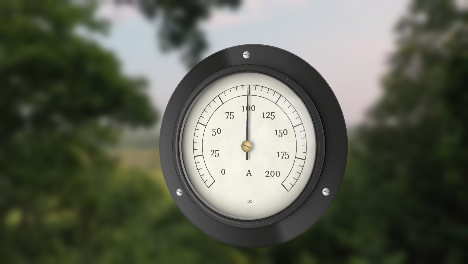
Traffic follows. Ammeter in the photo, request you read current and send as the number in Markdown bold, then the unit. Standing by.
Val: **100** A
